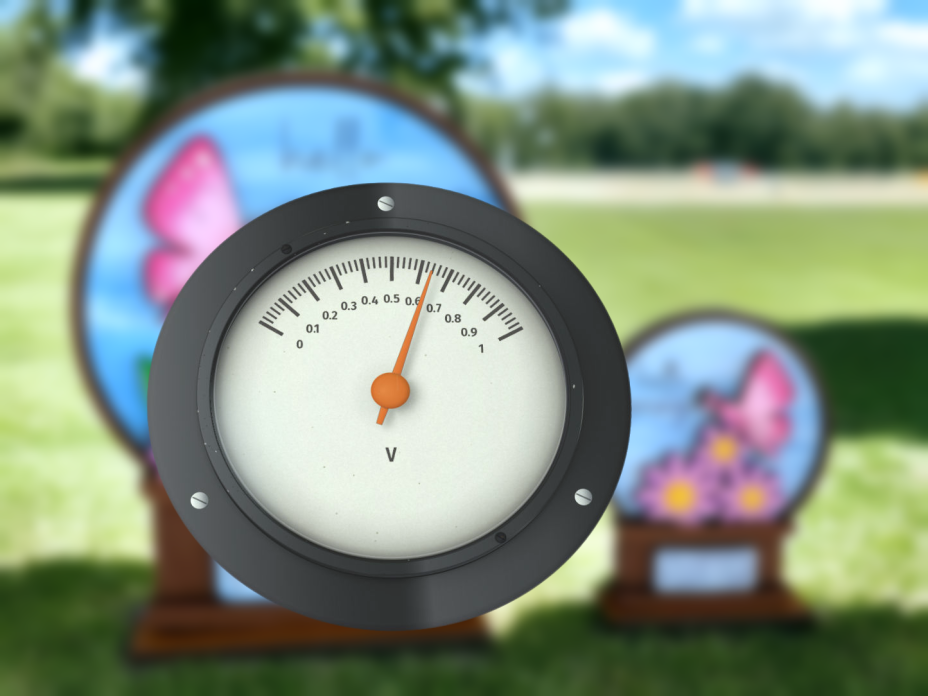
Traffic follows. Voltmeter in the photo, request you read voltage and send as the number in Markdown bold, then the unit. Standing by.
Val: **0.64** V
